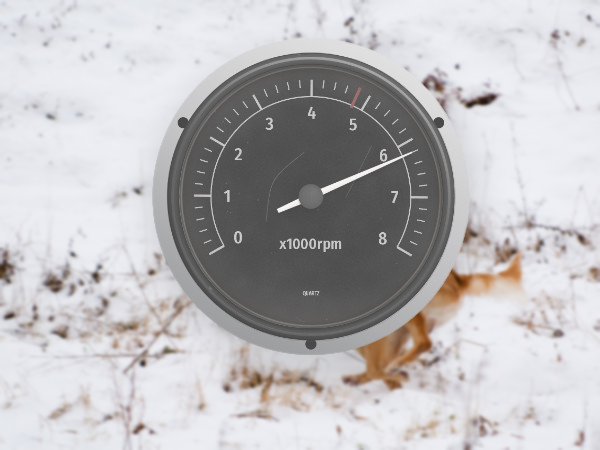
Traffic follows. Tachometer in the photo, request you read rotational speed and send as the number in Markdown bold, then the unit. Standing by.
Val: **6200** rpm
